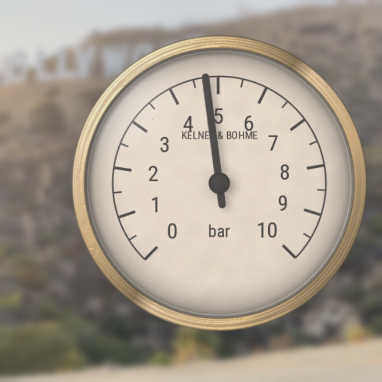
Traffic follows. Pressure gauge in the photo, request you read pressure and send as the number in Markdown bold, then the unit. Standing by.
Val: **4.75** bar
